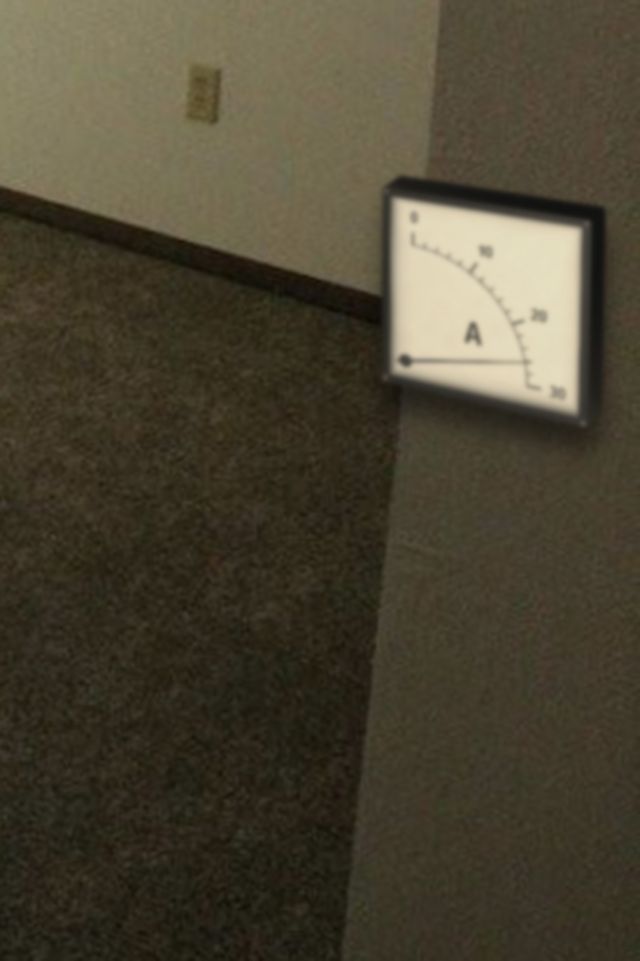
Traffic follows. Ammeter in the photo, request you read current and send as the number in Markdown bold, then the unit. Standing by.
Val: **26** A
